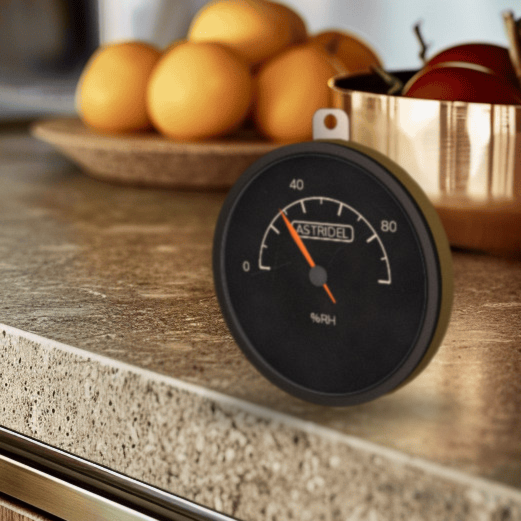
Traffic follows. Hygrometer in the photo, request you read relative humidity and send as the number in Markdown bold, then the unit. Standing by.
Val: **30** %
